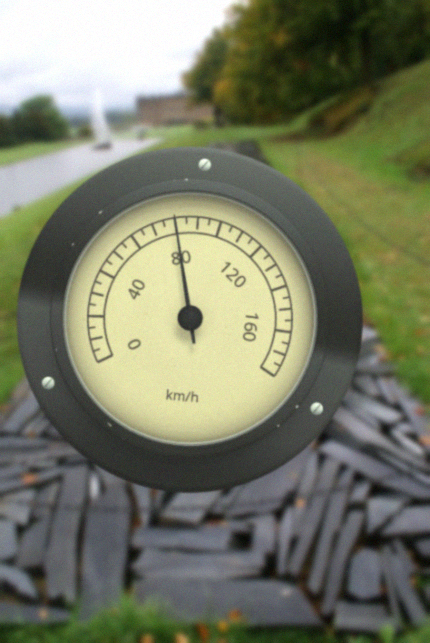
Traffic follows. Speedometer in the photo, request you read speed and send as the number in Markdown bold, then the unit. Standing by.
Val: **80** km/h
